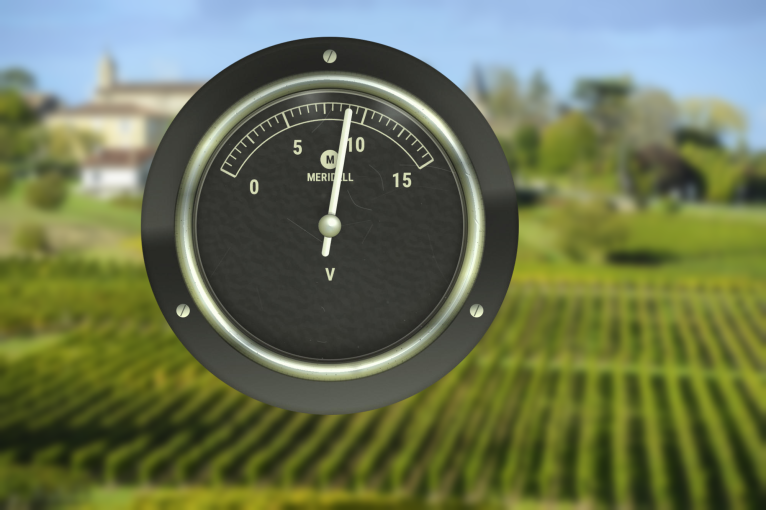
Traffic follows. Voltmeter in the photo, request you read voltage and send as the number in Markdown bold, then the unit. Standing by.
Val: **9** V
